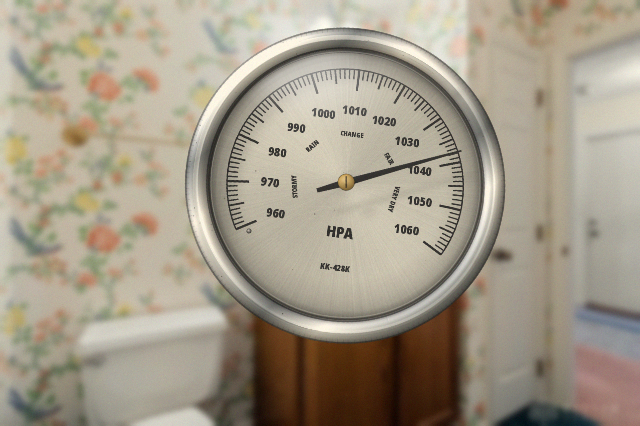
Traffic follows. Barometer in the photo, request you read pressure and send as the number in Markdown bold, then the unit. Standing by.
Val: **1038** hPa
